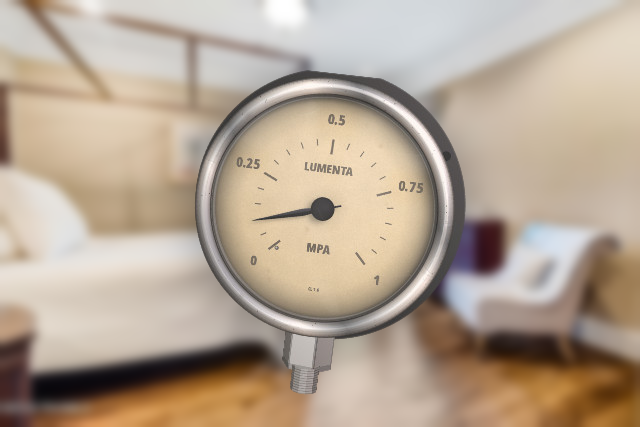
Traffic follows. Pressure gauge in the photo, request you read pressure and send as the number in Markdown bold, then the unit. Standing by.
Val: **0.1** MPa
